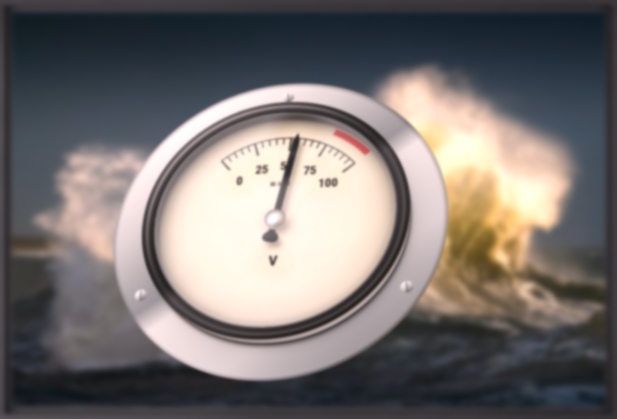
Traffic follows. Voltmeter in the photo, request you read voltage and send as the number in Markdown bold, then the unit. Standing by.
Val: **55** V
